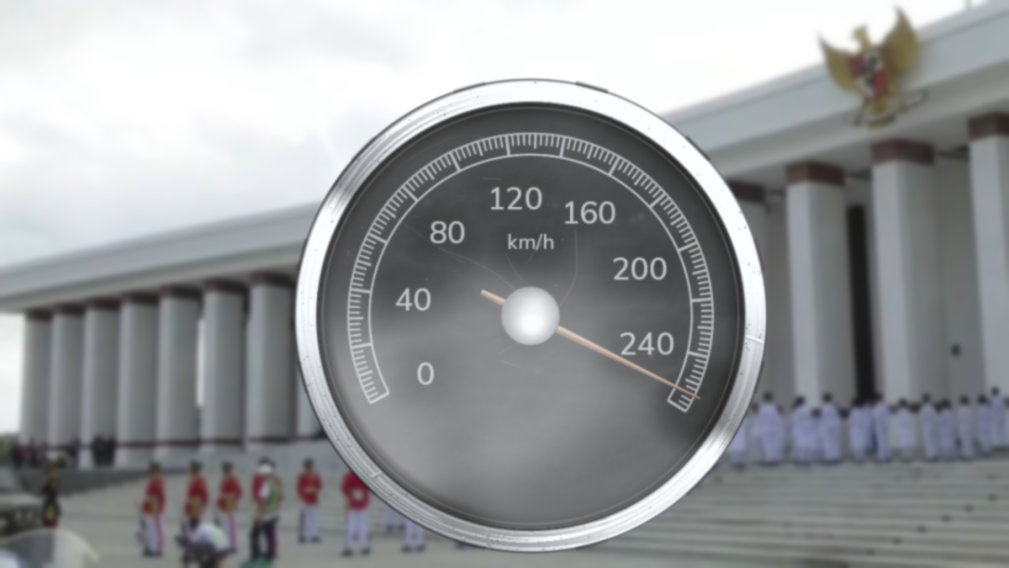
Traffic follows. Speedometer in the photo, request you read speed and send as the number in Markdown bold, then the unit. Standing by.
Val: **254** km/h
